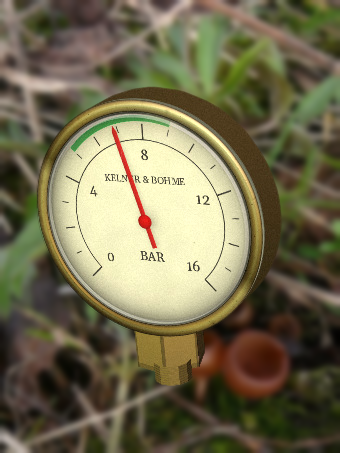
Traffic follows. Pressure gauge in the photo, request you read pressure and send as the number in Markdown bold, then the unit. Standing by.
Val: **7** bar
